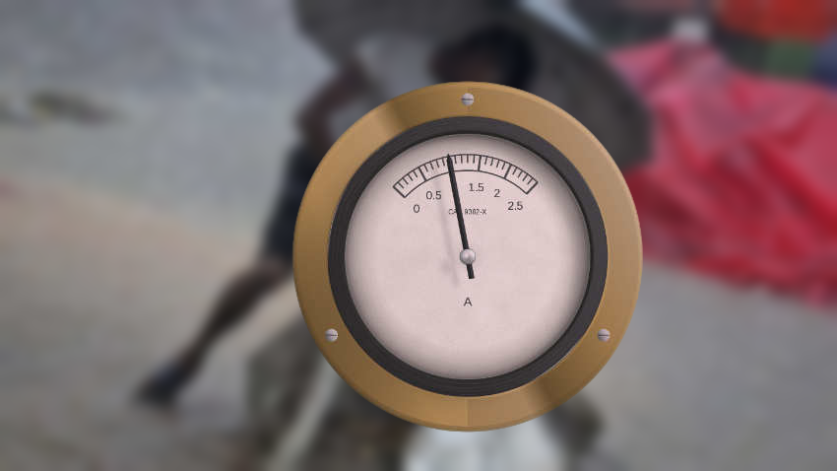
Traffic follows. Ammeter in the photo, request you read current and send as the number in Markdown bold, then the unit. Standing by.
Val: **1** A
